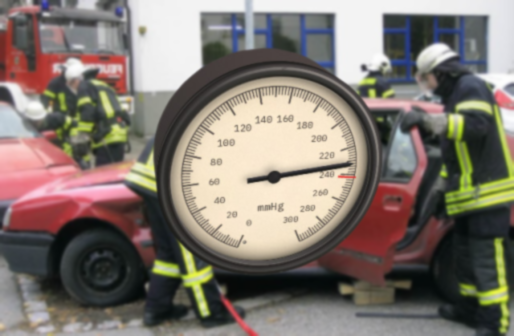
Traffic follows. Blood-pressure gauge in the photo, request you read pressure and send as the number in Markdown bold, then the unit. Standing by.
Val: **230** mmHg
